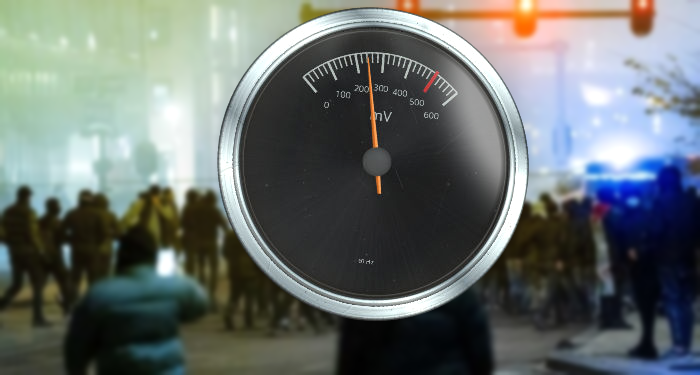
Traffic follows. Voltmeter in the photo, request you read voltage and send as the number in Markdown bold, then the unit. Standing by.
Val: **240** mV
